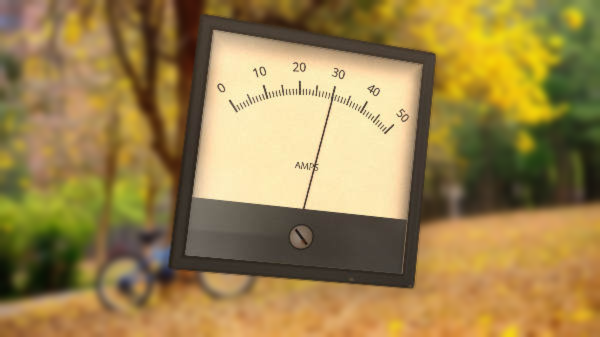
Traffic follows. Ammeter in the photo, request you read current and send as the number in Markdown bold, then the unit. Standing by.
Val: **30** A
